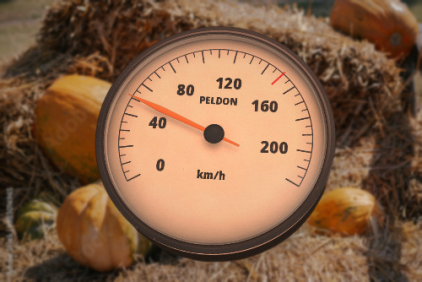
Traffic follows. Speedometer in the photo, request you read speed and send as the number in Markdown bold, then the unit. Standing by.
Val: **50** km/h
